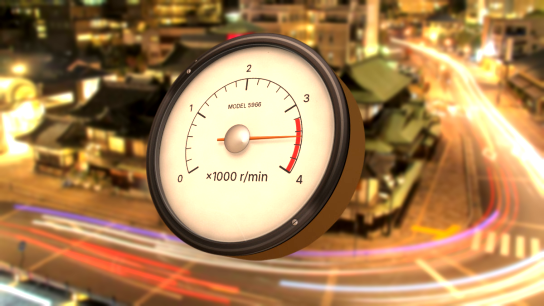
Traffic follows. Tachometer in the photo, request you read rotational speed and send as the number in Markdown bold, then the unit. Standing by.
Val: **3500** rpm
